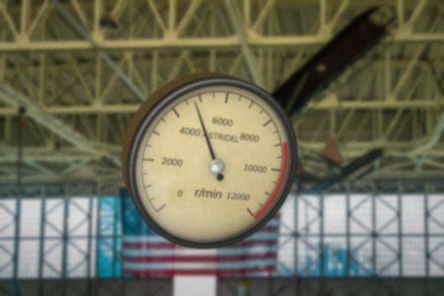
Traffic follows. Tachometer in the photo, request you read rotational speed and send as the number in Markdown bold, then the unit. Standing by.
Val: **4750** rpm
